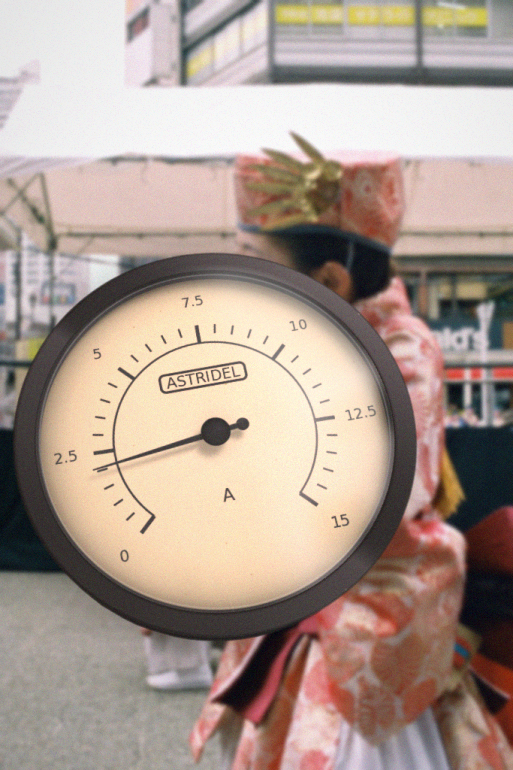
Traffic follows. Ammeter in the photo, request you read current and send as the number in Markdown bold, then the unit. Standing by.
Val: **2** A
